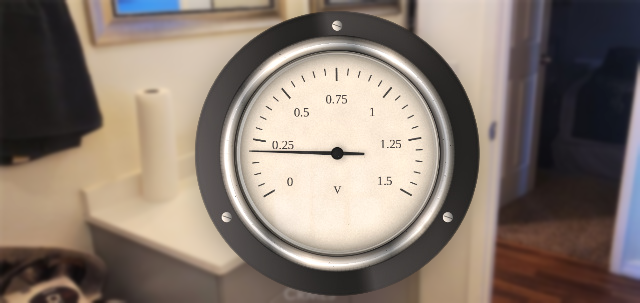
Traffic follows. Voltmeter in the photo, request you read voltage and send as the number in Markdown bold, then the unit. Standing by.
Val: **0.2** V
